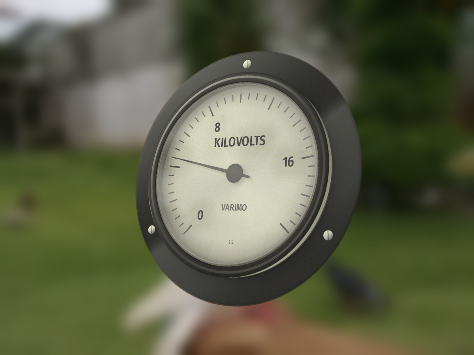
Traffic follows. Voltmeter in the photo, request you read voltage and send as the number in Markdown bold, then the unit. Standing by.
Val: **4.5** kV
